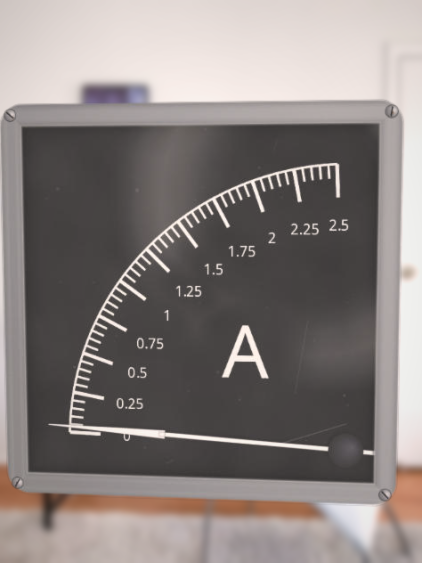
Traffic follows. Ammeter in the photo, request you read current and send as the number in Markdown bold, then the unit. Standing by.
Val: **0.05** A
